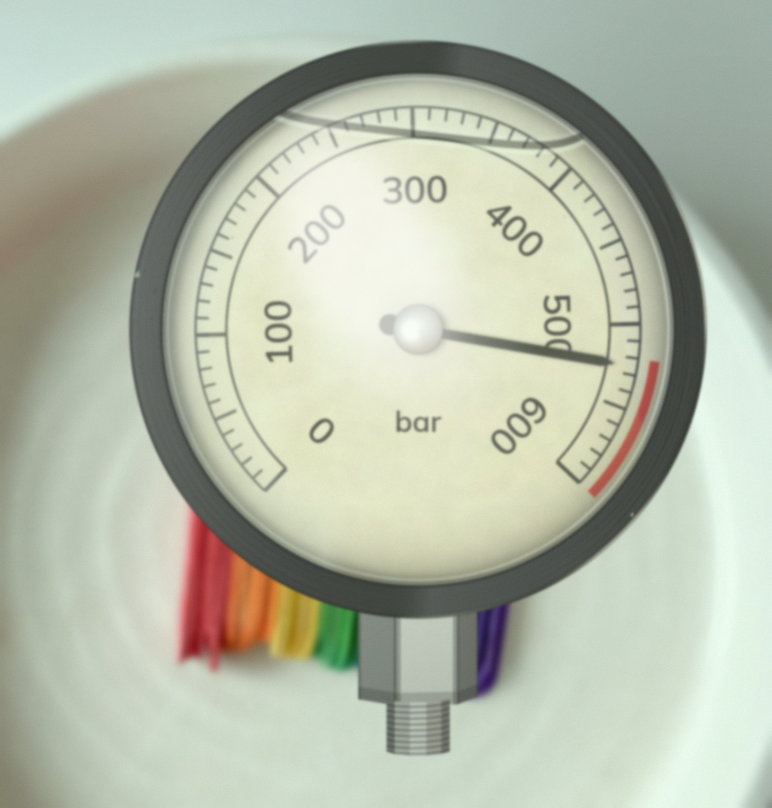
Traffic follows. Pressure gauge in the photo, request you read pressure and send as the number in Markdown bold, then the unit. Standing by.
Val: **525** bar
